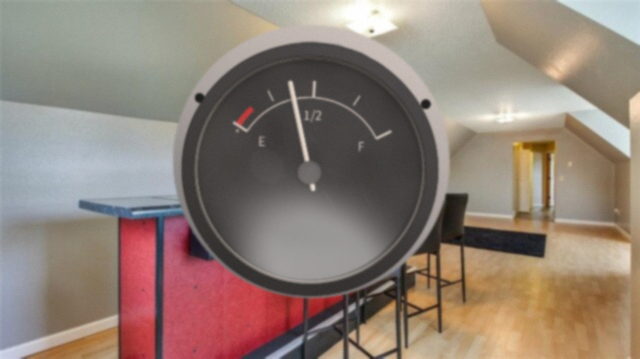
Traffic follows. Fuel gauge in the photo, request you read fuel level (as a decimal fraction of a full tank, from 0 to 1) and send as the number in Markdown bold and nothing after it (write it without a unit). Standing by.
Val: **0.375**
